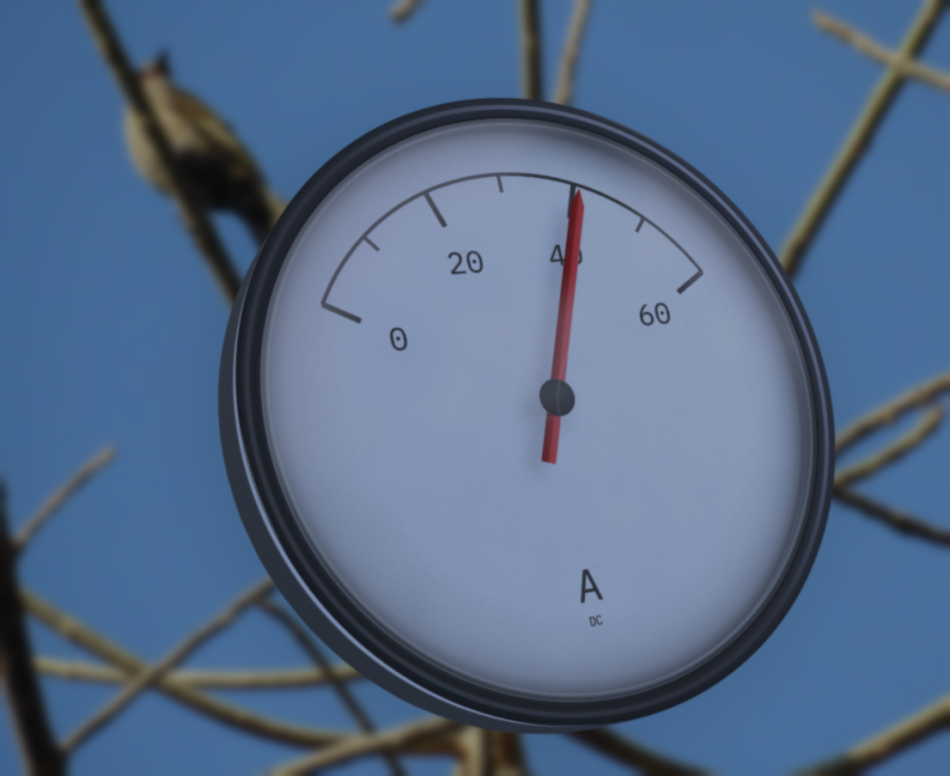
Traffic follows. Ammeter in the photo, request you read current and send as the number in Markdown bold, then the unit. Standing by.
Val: **40** A
